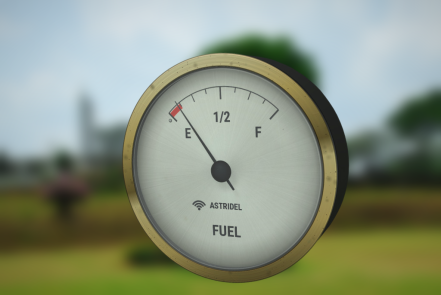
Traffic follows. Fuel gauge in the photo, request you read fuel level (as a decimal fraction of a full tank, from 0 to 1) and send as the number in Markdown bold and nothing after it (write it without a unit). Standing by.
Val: **0.125**
